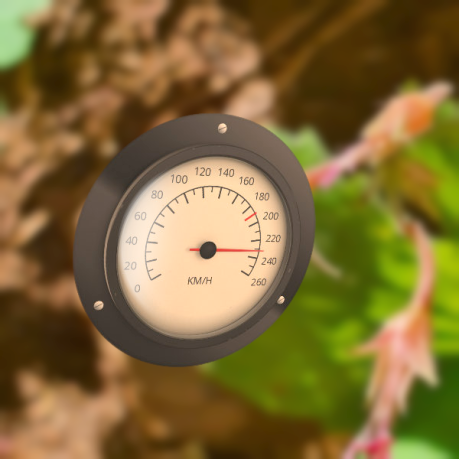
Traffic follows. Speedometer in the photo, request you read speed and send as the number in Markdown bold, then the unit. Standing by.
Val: **230** km/h
